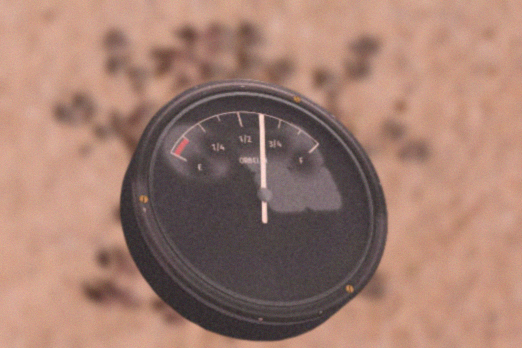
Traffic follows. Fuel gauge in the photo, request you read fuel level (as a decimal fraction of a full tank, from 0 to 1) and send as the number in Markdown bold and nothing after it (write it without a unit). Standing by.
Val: **0.625**
